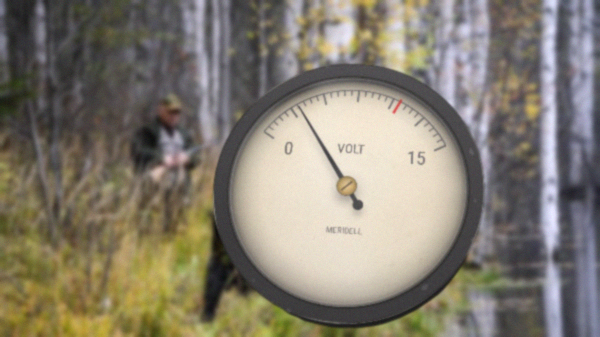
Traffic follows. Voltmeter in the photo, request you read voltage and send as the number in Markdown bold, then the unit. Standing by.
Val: **3** V
